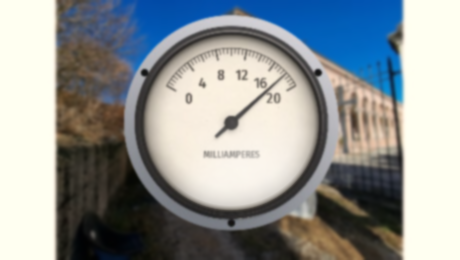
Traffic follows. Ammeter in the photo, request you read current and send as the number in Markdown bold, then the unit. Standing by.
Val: **18** mA
